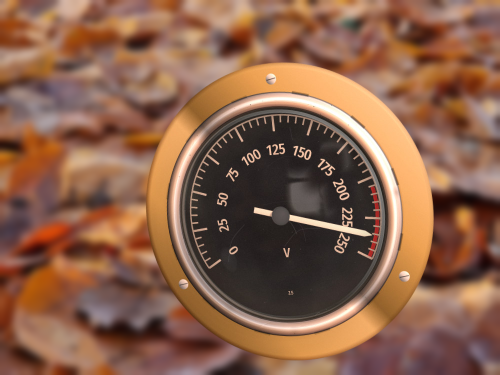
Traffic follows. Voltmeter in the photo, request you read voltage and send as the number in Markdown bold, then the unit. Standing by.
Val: **235** V
